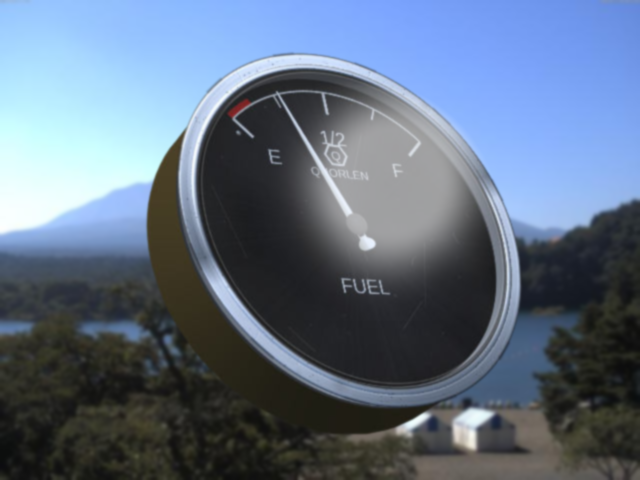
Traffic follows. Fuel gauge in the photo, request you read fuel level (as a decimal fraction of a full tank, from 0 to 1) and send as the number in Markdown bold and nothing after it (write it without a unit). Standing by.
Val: **0.25**
